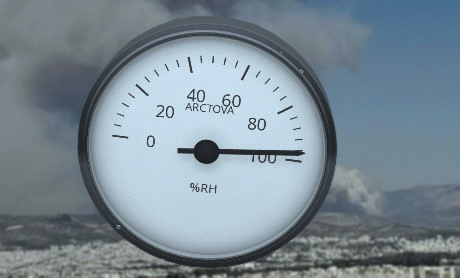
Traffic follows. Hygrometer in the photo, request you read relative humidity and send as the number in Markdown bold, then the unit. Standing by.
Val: **96** %
